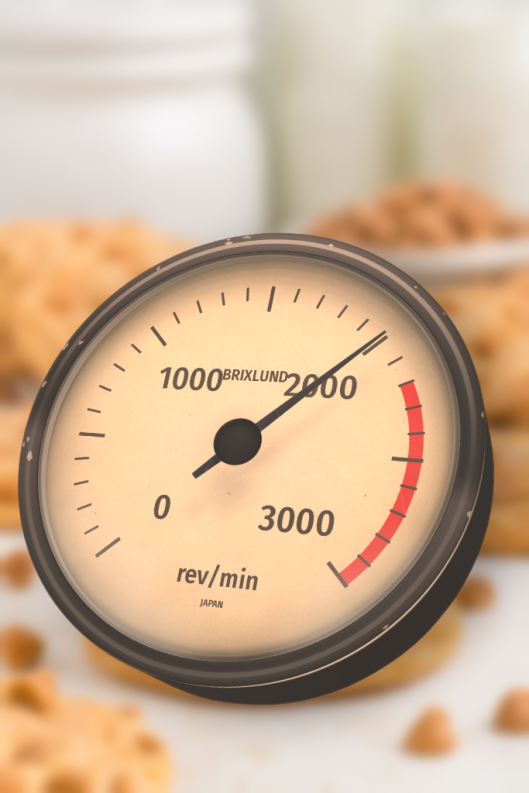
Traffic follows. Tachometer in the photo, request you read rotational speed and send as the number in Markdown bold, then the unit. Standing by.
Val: **2000** rpm
